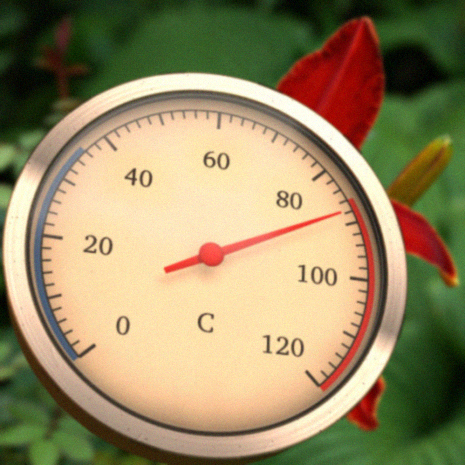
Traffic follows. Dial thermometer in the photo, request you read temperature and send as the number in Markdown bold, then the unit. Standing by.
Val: **88** °C
